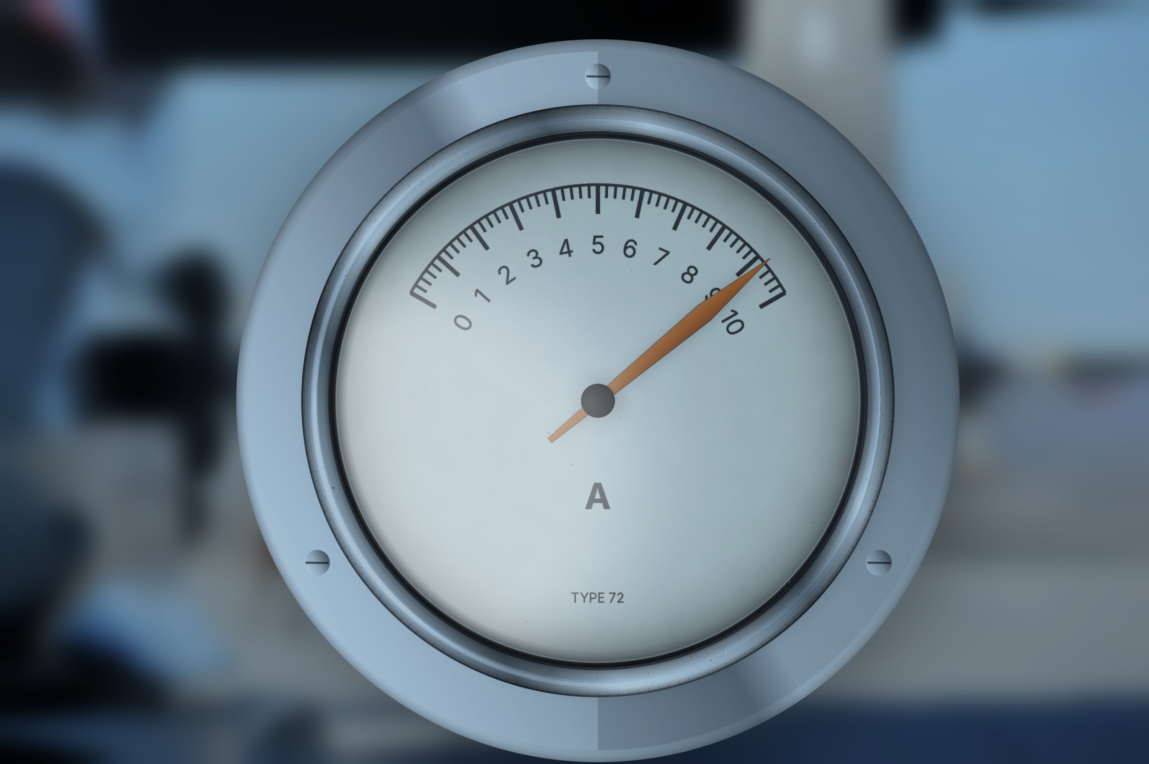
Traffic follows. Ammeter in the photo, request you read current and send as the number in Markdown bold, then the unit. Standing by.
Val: **9.2** A
